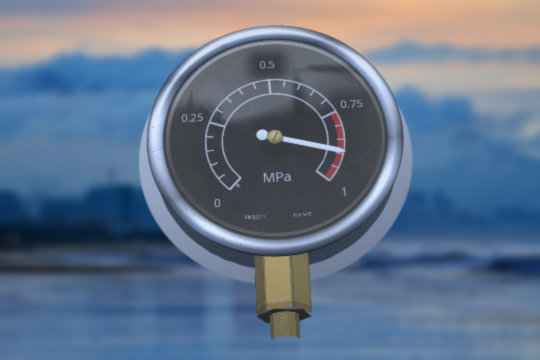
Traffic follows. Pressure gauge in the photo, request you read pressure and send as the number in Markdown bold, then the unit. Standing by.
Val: **0.9** MPa
